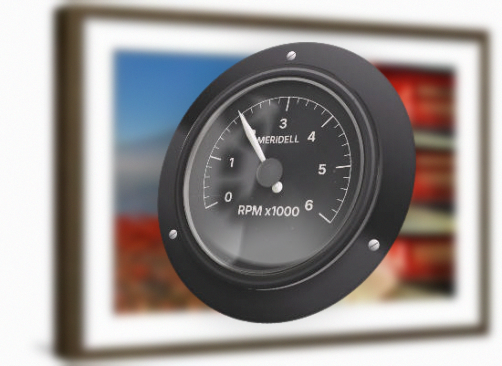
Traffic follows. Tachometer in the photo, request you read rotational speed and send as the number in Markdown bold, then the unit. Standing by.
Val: **2000** rpm
